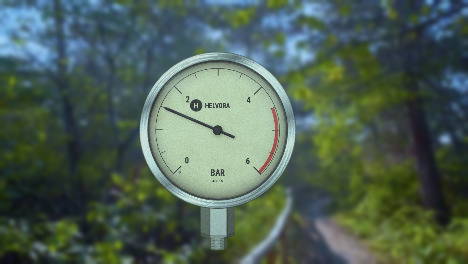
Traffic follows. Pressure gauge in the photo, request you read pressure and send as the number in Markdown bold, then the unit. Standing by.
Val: **1.5** bar
